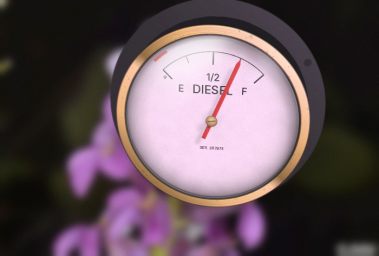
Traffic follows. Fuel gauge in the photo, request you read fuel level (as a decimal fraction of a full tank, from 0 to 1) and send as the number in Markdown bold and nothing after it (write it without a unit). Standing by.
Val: **0.75**
